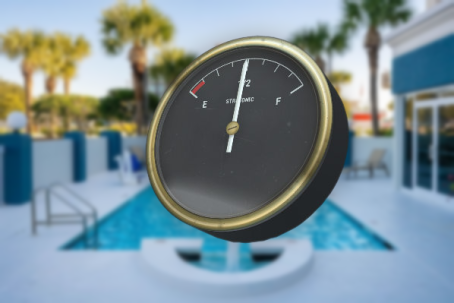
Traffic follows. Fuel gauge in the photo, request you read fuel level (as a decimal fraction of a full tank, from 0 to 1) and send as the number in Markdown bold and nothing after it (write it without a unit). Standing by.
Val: **0.5**
